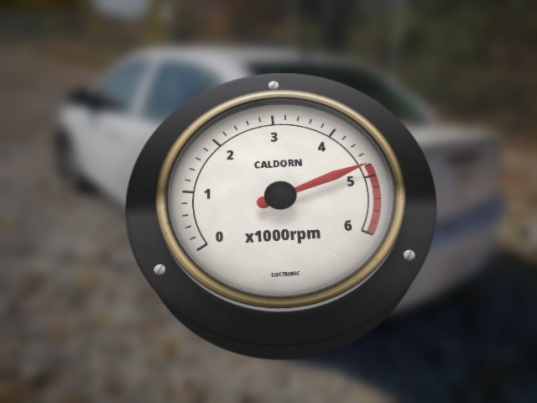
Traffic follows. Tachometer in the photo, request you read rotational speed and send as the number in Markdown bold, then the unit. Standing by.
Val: **4800** rpm
